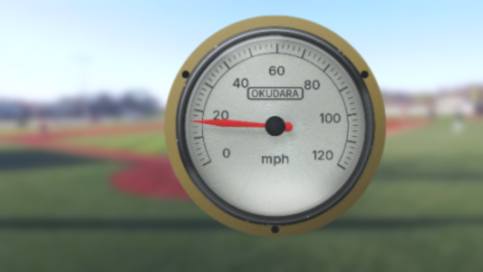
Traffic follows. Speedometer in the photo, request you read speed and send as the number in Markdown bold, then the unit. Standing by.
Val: **16** mph
